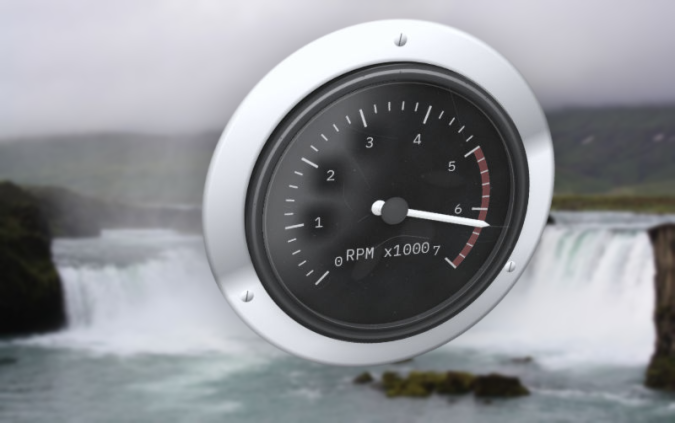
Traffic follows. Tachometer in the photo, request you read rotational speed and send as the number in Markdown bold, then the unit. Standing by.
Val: **6200** rpm
